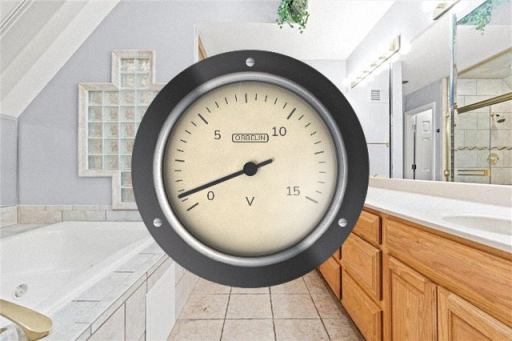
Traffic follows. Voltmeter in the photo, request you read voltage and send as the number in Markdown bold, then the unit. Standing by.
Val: **0.75** V
